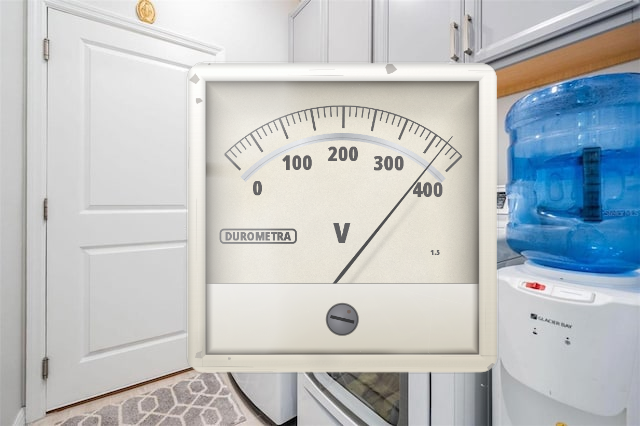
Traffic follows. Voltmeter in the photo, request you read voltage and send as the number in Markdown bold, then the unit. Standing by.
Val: **370** V
